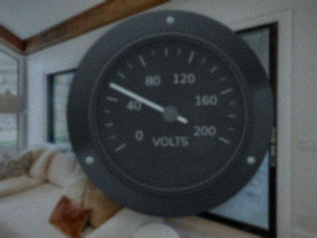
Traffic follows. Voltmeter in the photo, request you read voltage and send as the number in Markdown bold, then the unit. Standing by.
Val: **50** V
